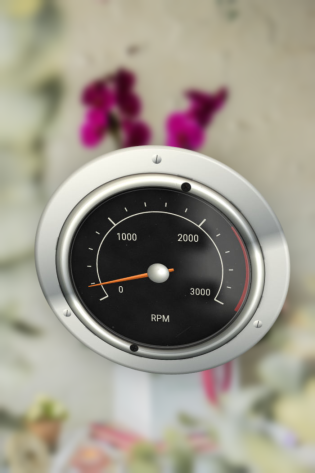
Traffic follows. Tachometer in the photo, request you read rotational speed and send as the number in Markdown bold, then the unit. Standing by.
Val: **200** rpm
